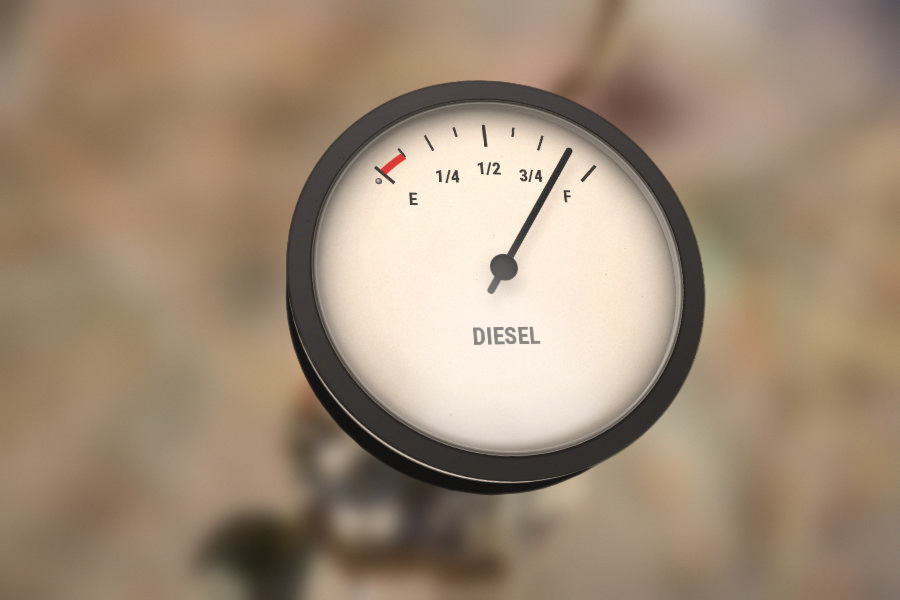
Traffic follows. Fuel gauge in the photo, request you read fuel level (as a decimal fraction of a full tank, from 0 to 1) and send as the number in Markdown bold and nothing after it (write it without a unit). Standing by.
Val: **0.875**
